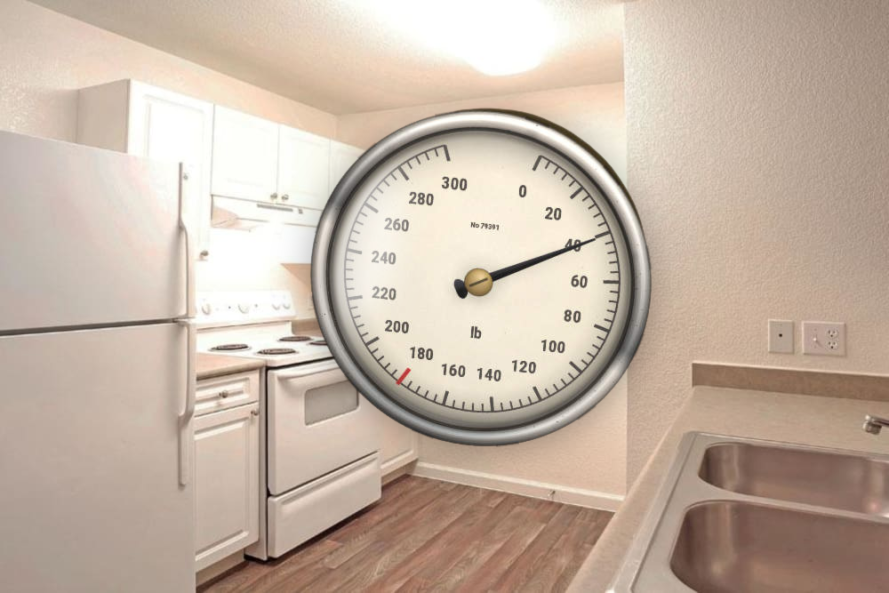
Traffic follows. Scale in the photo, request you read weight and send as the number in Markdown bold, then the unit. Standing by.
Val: **40** lb
